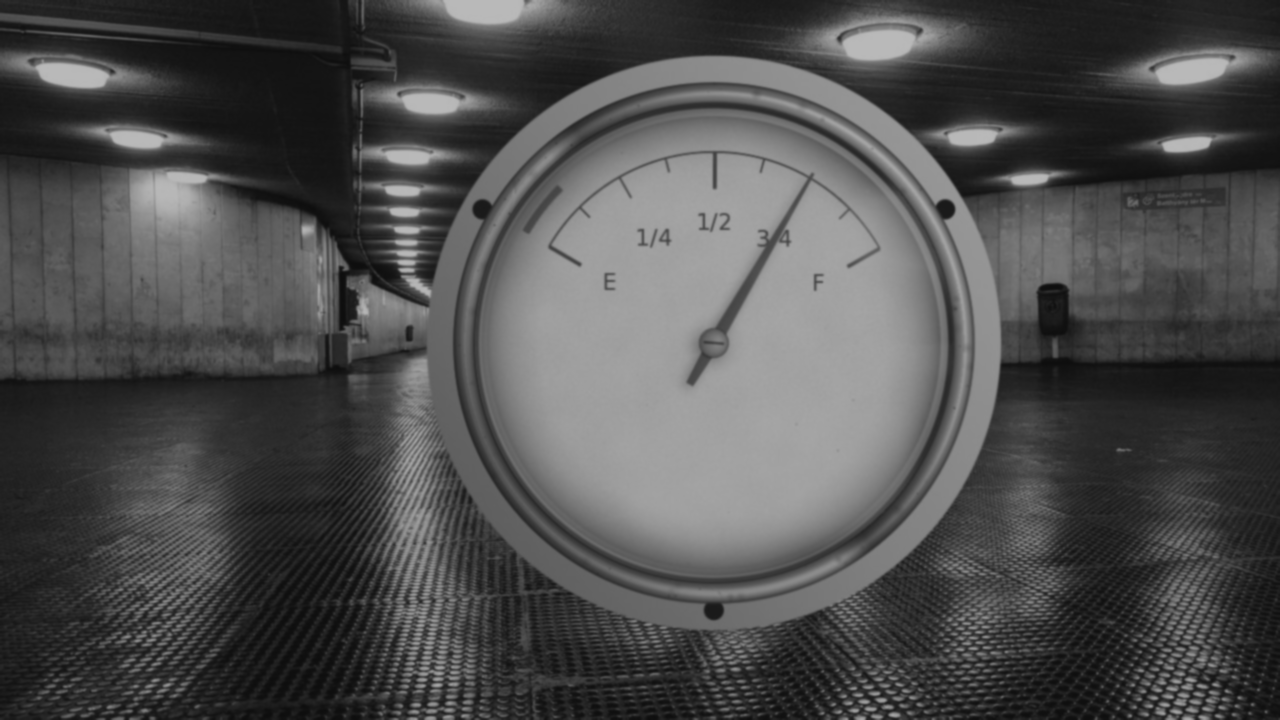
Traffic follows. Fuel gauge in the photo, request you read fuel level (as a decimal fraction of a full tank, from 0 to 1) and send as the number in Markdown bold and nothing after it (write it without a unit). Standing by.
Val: **0.75**
